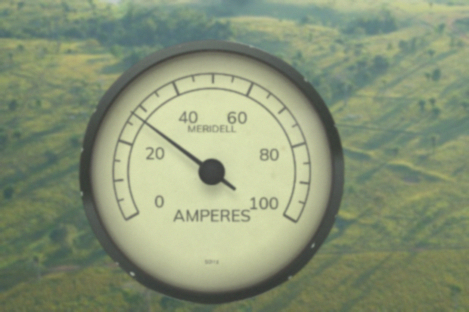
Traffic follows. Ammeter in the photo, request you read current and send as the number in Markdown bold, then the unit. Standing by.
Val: **27.5** A
